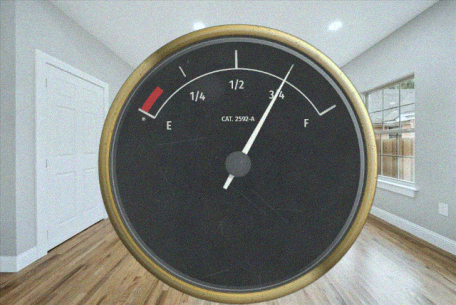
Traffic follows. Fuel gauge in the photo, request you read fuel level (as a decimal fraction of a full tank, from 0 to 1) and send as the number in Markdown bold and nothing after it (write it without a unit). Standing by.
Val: **0.75**
